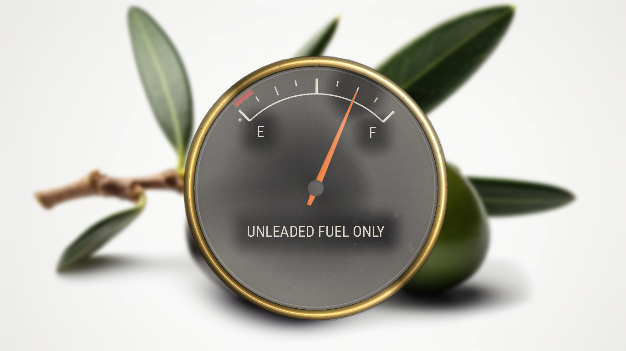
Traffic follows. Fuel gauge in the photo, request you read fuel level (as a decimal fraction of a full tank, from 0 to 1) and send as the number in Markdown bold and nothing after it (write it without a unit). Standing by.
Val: **0.75**
